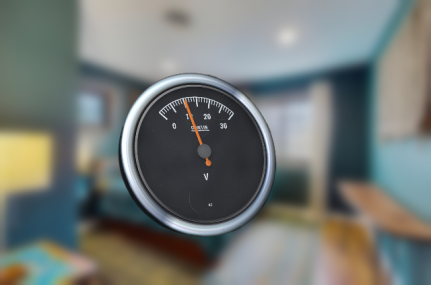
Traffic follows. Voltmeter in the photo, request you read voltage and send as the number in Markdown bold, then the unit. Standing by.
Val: **10** V
